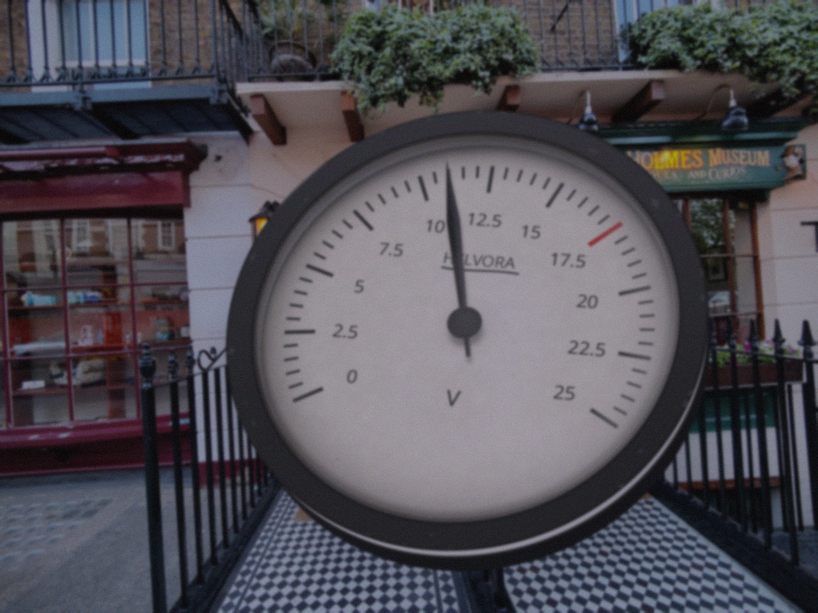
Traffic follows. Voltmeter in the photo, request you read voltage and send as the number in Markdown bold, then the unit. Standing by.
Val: **11** V
